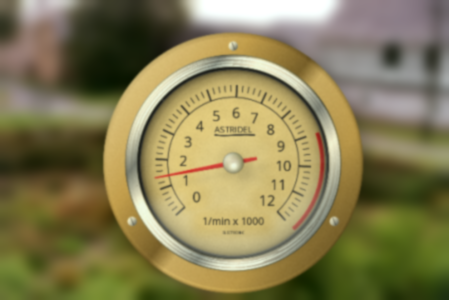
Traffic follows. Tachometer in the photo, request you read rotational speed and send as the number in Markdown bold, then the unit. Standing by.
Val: **1400** rpm
